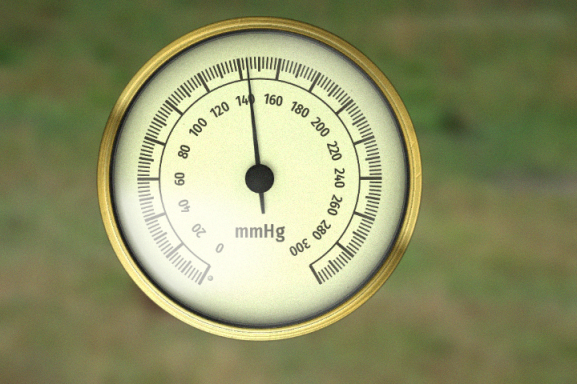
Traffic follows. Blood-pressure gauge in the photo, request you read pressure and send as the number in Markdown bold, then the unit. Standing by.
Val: **144** mmHg
